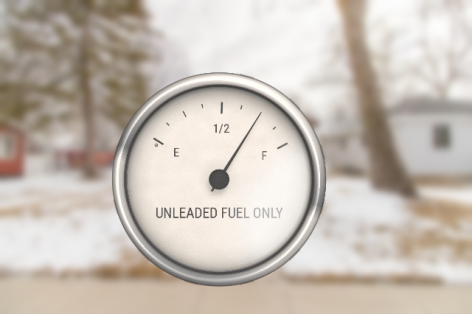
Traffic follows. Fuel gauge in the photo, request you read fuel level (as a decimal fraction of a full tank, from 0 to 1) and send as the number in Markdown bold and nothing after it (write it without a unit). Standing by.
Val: **0.75**
